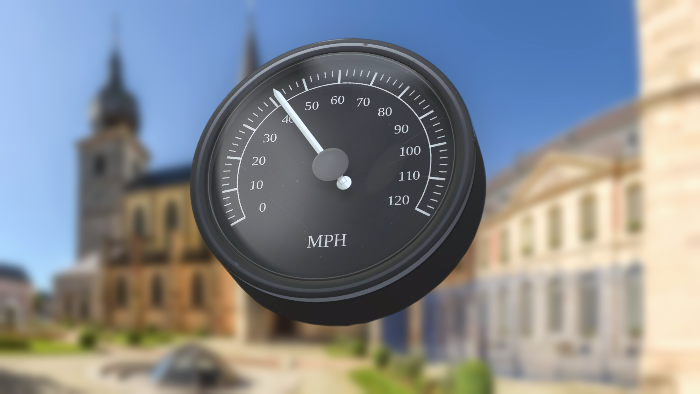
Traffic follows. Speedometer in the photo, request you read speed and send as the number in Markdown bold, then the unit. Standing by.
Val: **42** mph
